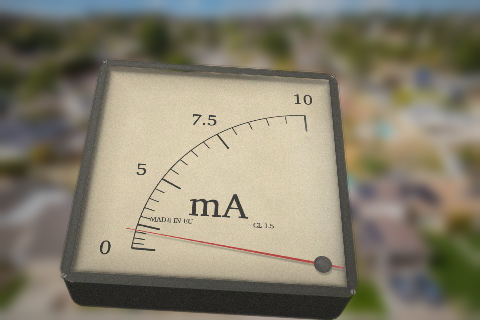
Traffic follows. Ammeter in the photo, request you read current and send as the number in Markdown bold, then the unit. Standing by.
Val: **2** mA
